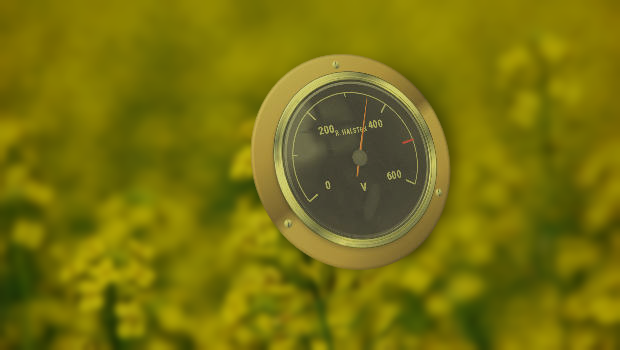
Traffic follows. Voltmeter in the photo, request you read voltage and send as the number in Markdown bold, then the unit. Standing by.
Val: **350** V
